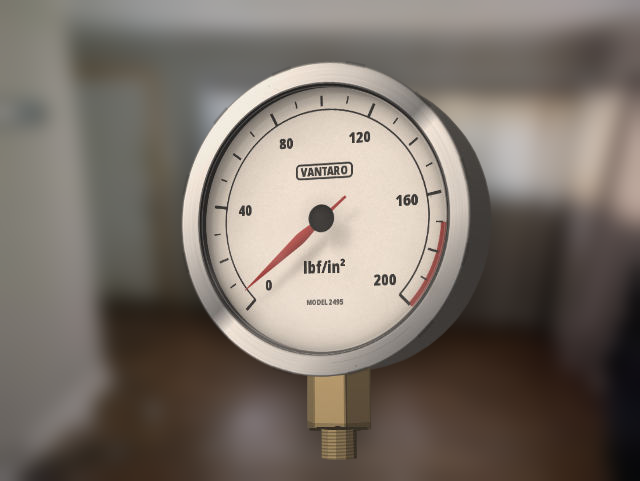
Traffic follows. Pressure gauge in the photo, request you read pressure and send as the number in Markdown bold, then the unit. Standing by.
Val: **5** psi
